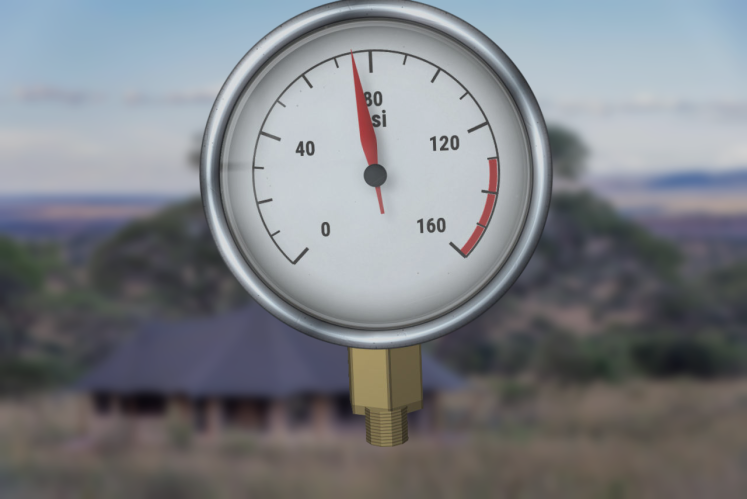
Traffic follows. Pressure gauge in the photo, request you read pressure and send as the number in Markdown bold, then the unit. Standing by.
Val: **75** psi
